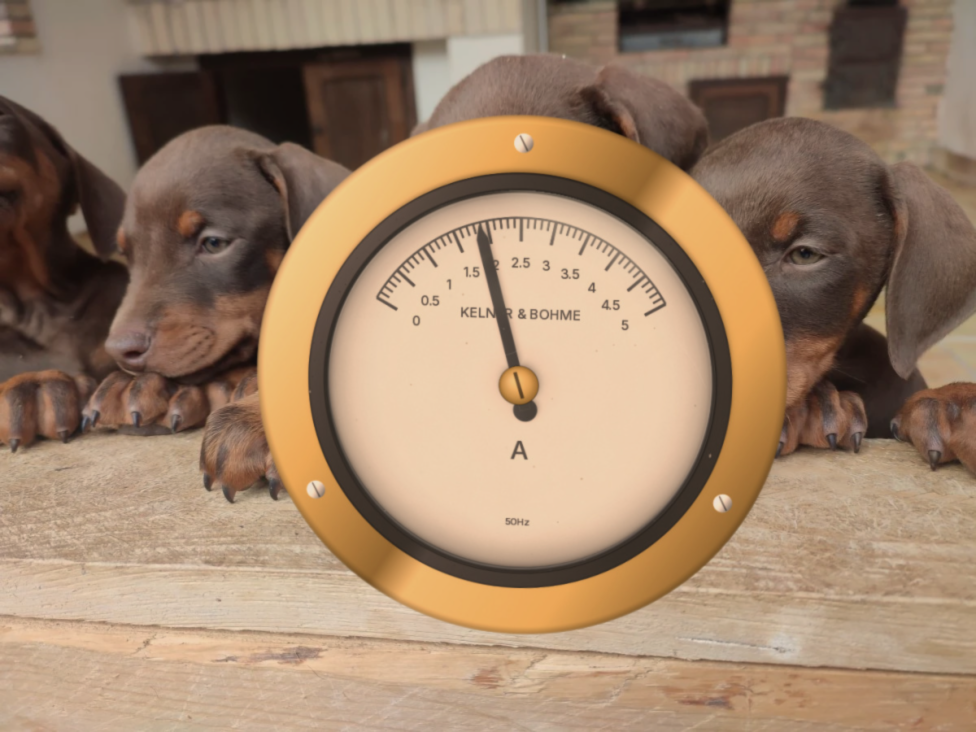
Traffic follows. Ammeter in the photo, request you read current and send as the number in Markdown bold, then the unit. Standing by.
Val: **1.9** A
